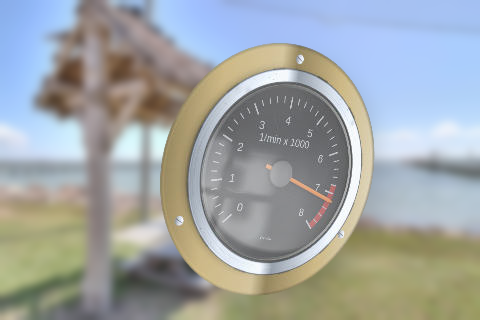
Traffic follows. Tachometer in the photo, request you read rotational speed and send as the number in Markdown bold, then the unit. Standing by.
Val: **7200** rpm
